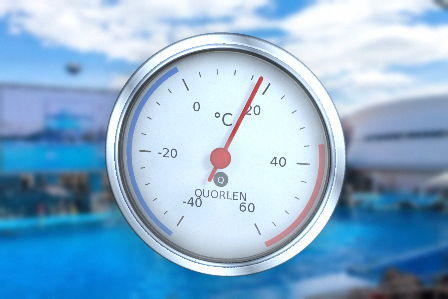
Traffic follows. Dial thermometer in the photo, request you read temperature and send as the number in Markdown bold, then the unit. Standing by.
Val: **18** °C
